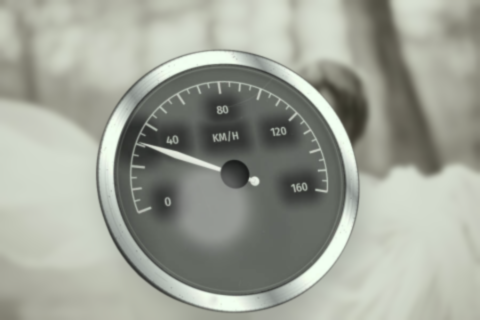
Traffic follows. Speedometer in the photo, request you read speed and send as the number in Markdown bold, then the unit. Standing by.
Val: **30** km/h
